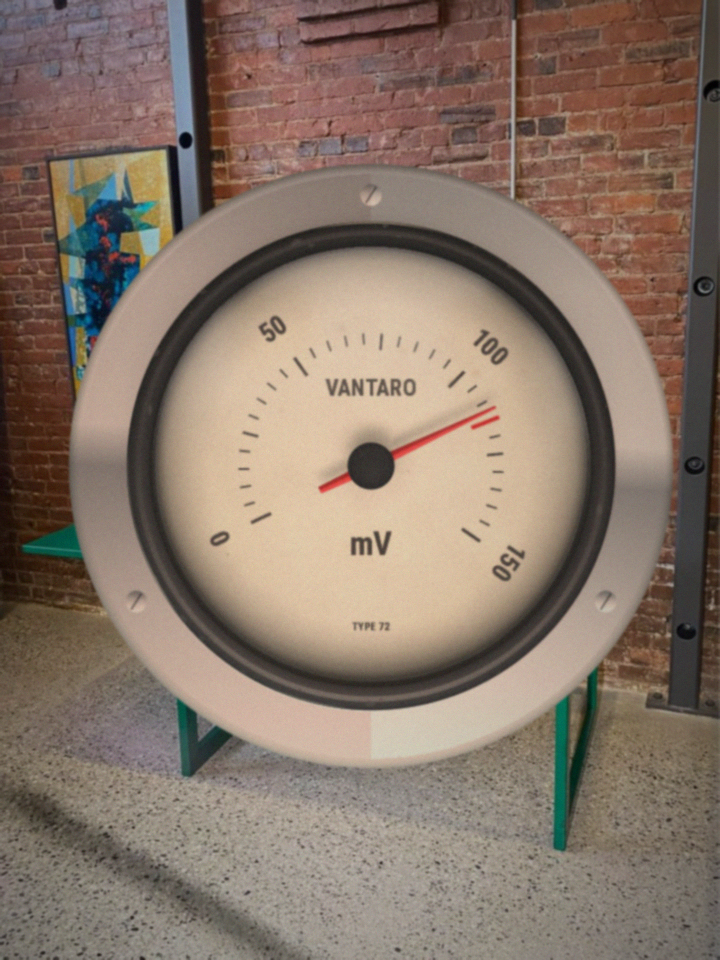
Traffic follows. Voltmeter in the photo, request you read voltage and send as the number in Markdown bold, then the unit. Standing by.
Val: **112.5** mV
